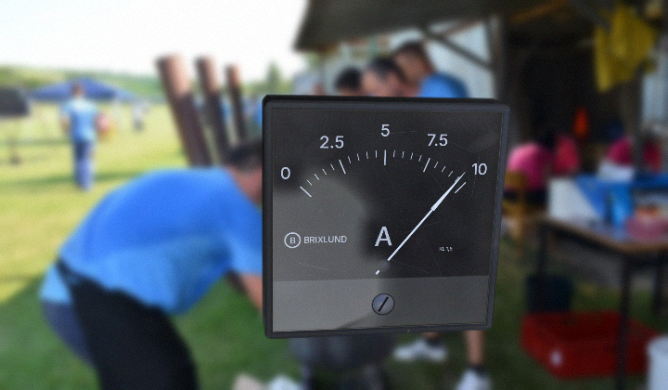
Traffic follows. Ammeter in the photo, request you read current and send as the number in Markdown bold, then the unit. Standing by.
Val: **9.5** A
